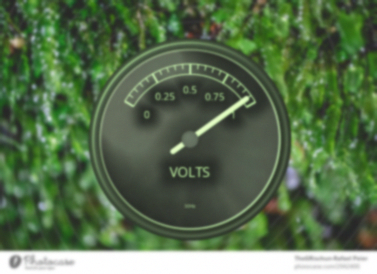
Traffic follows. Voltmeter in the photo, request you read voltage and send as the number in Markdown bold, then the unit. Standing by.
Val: **0.95** V
